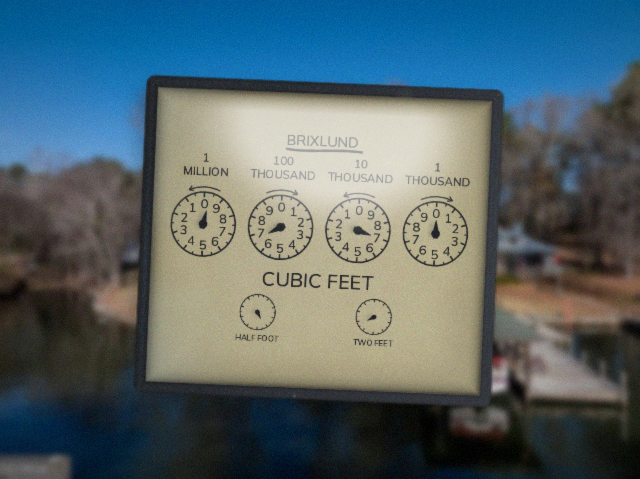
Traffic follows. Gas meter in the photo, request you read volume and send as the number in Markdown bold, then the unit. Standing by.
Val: **967000** ft³
